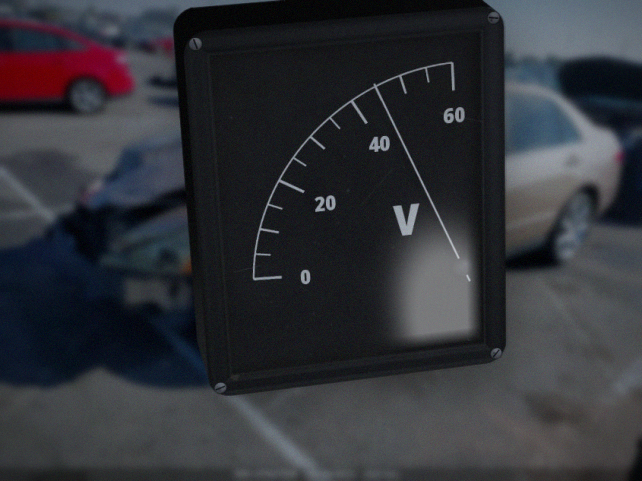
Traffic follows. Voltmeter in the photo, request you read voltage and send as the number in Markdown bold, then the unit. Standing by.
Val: **45** V
